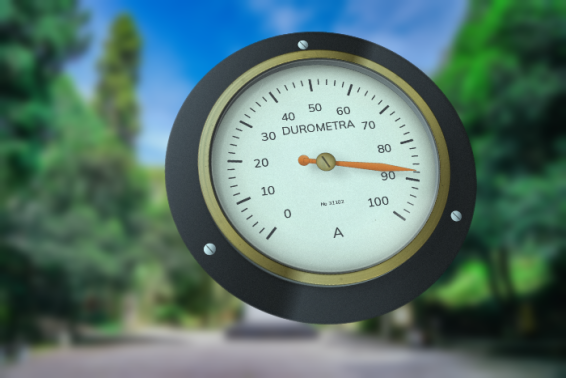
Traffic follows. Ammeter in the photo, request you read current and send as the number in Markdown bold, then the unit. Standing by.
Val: **88** A
